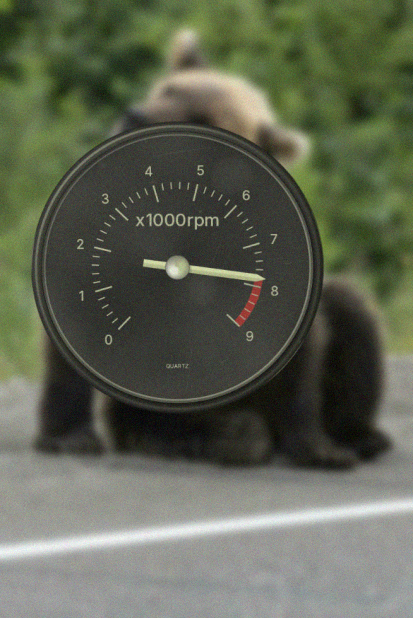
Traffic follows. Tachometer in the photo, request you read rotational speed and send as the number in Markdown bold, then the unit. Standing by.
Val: **7800** rpm
